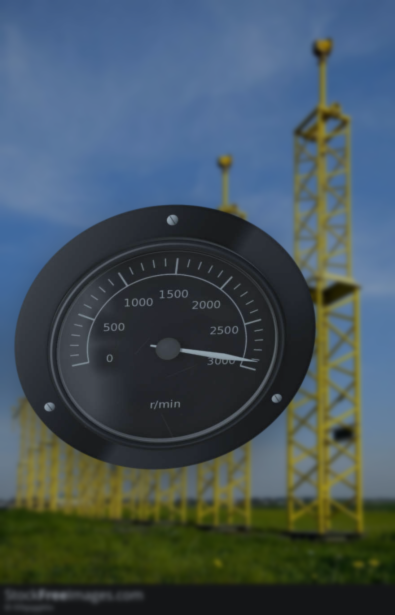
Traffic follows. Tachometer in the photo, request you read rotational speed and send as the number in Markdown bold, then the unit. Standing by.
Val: **2900** rpm
